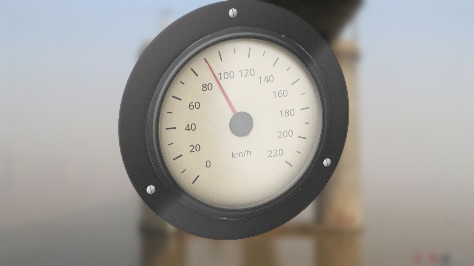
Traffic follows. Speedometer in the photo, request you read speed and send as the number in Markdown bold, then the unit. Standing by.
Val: **90** km/h
